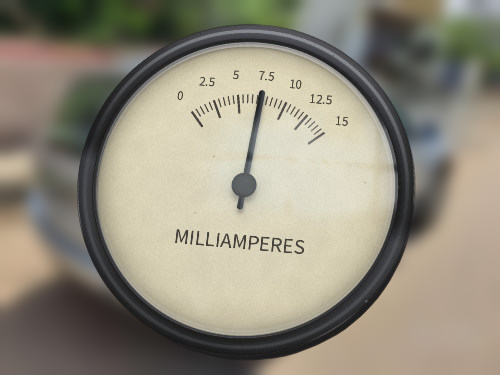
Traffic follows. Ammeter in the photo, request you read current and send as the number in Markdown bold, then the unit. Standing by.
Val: **7.5** mA
